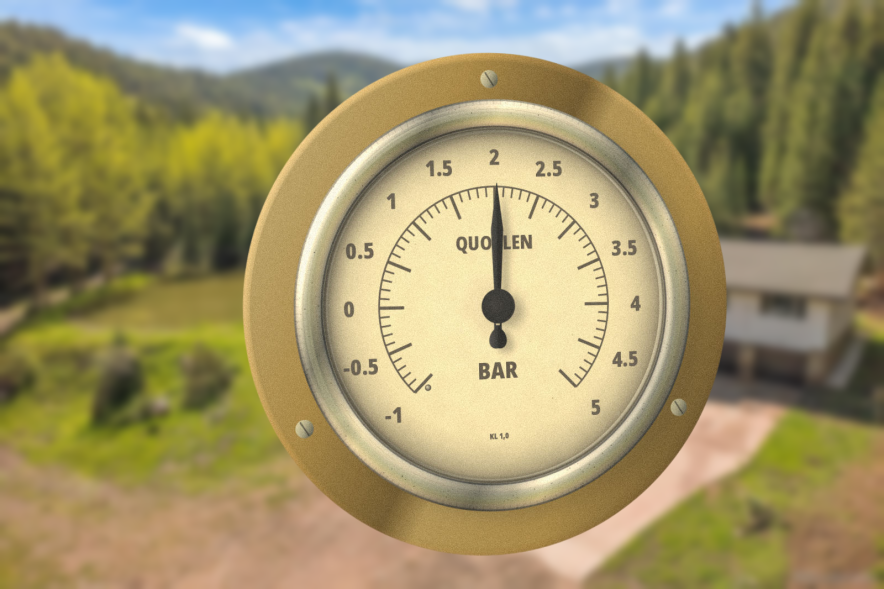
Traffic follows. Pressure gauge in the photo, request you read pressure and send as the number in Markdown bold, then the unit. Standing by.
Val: **2** bar
